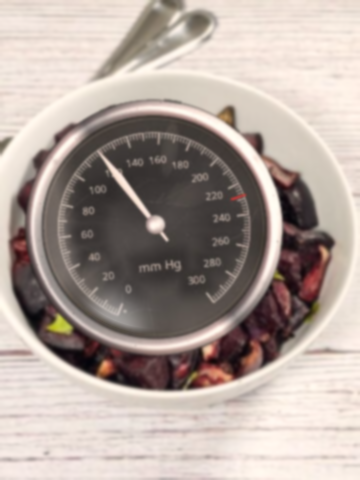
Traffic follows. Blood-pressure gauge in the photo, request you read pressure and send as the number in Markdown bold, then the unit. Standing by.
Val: **120** mmHg
